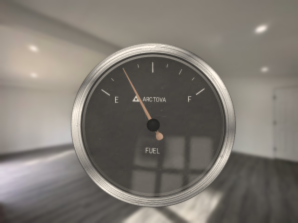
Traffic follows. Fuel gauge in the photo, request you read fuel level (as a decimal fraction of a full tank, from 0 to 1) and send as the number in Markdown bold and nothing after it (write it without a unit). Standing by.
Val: **0.25**
